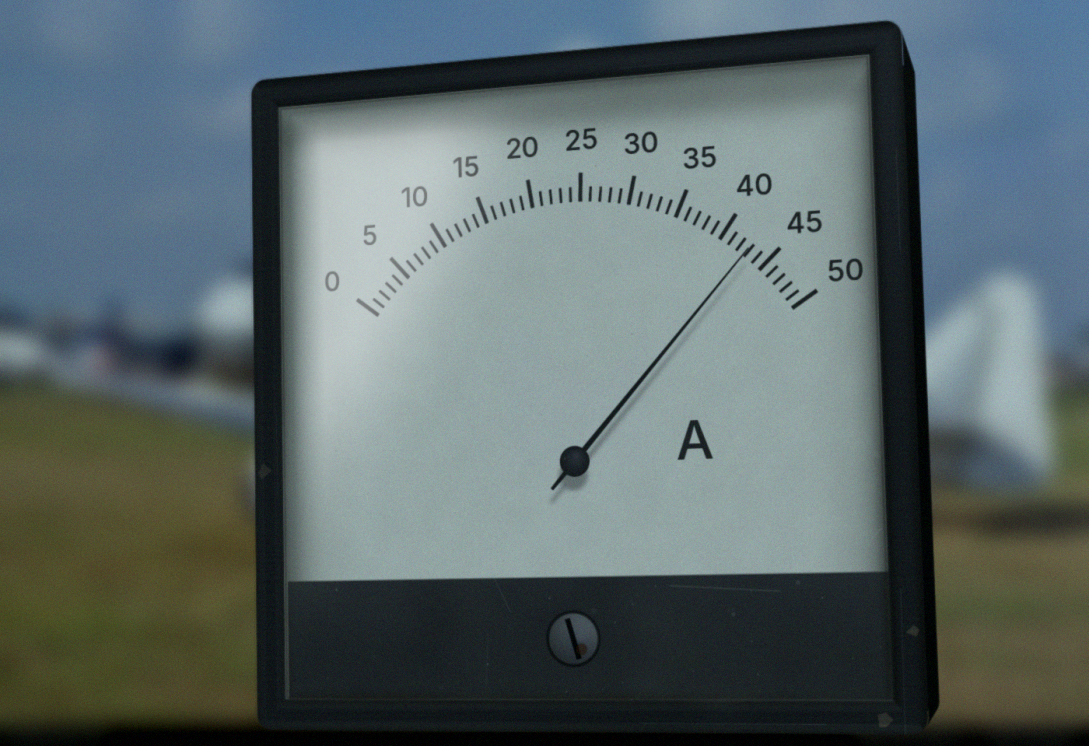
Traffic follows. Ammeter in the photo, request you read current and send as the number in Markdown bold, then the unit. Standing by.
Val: **43** A
